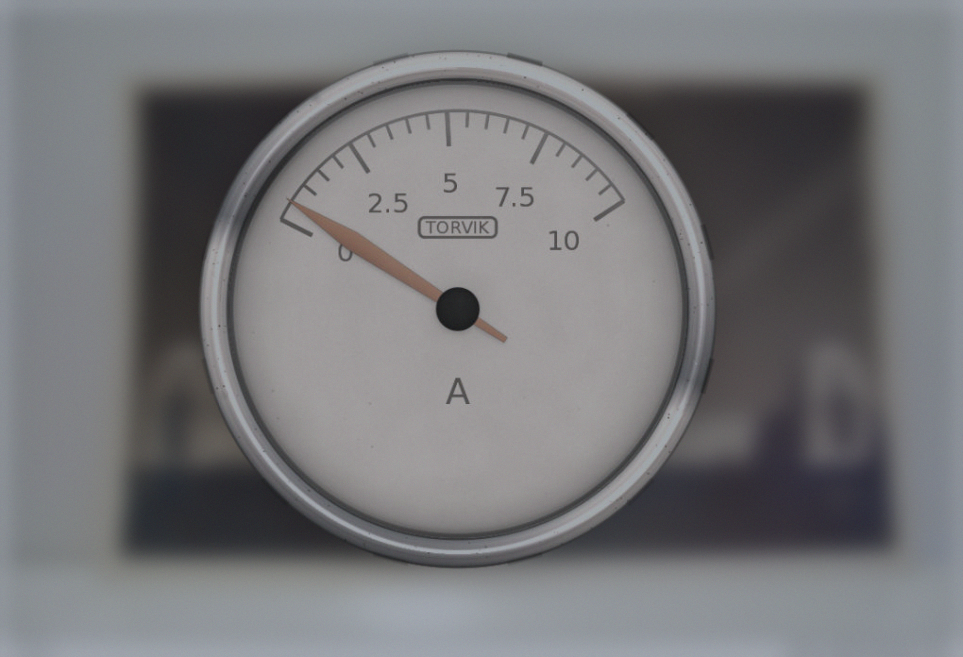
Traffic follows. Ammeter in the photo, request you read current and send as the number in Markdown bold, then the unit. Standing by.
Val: **0.5** A
